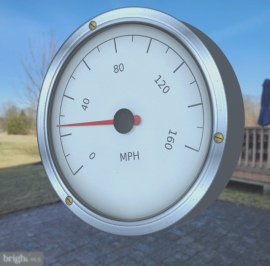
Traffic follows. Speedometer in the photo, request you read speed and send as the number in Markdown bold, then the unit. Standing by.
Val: **25** mph
